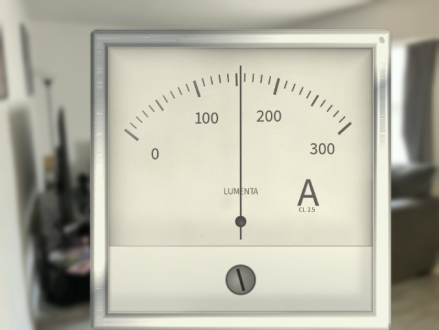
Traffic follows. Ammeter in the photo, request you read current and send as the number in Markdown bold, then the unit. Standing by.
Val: **155** A
